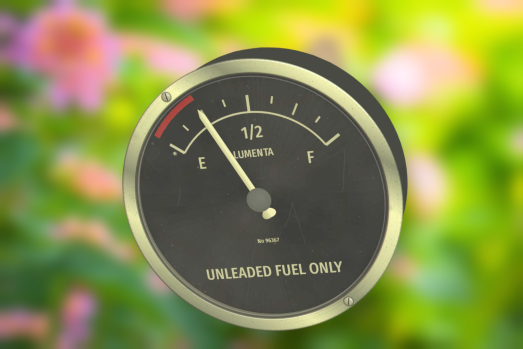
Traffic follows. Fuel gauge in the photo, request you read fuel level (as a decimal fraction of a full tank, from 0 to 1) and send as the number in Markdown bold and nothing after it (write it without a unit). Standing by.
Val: **0.25**
